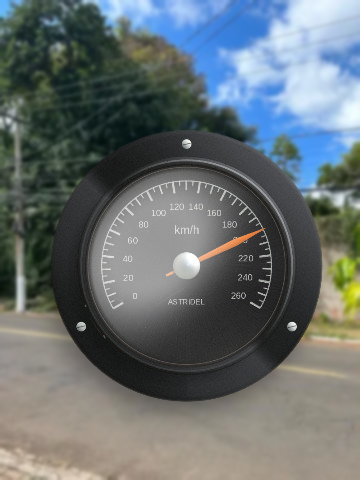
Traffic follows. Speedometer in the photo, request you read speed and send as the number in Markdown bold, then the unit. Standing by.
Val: **200** km/h
